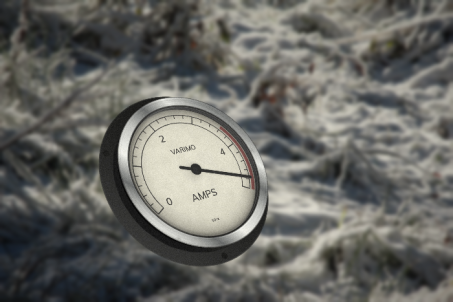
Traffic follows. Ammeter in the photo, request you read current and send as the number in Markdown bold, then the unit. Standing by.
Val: **4.8** A
